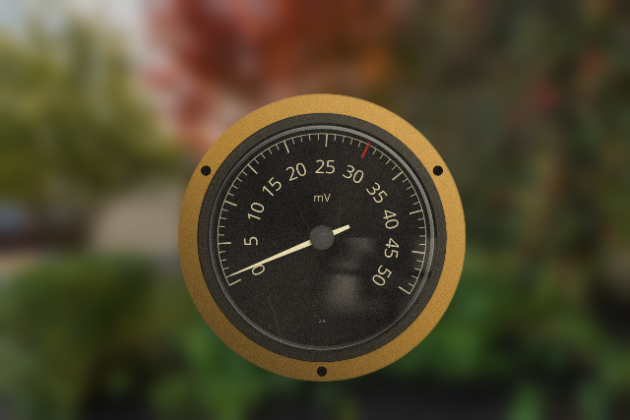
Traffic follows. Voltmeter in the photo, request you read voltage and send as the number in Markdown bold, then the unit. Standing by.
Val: **1** mV
